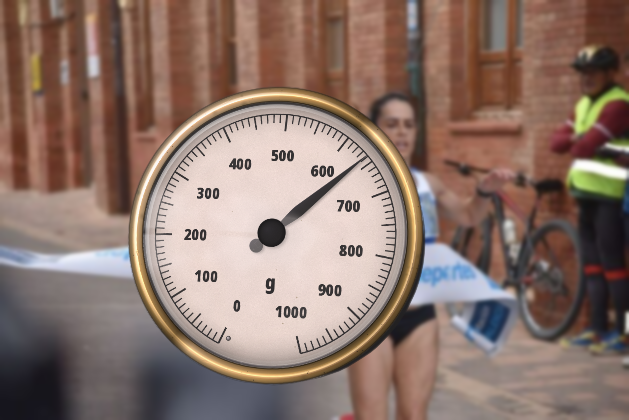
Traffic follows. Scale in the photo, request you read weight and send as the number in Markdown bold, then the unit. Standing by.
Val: **640** g
